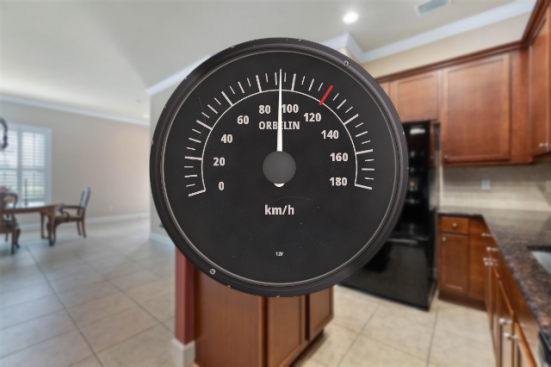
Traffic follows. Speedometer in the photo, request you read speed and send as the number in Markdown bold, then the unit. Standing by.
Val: **92.5** km/h
